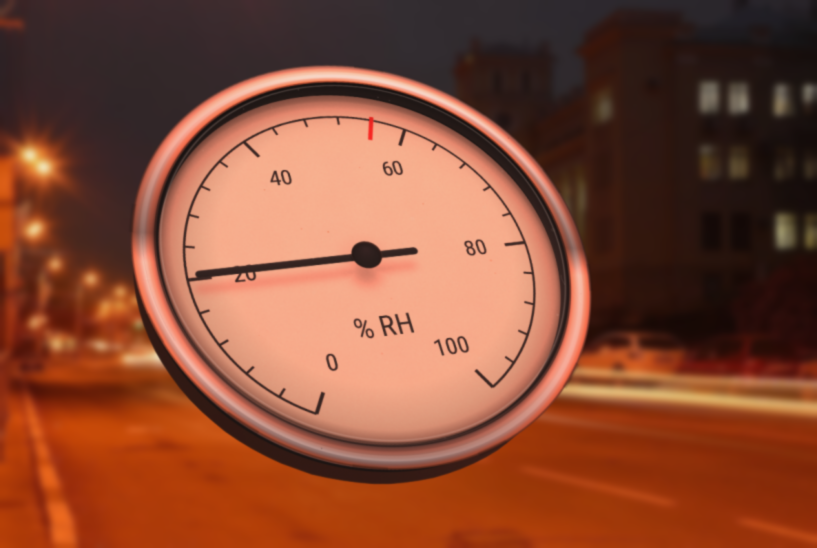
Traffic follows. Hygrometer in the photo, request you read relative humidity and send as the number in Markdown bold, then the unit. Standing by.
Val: **20** %
